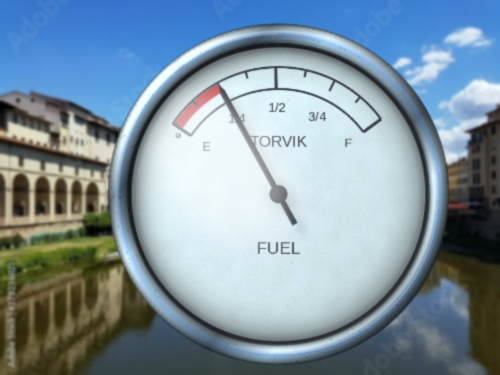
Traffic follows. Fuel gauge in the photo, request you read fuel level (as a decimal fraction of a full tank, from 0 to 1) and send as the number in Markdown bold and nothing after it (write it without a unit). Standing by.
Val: **0.25**
